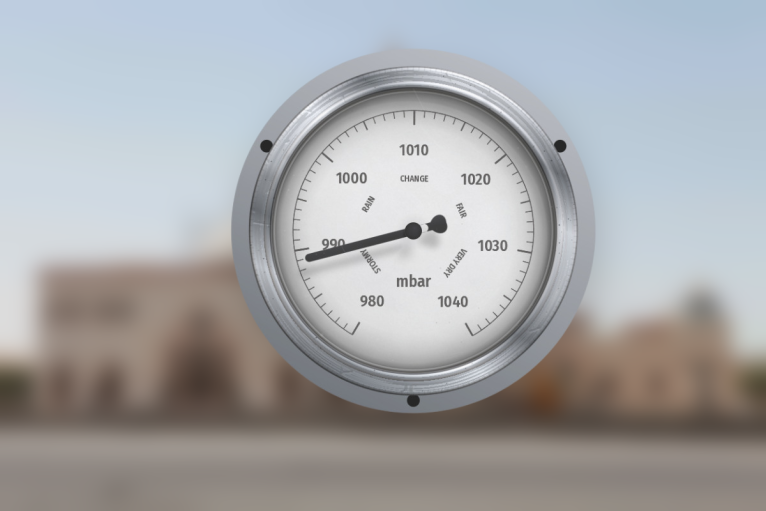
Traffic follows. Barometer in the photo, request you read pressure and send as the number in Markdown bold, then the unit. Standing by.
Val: **989** mbar
